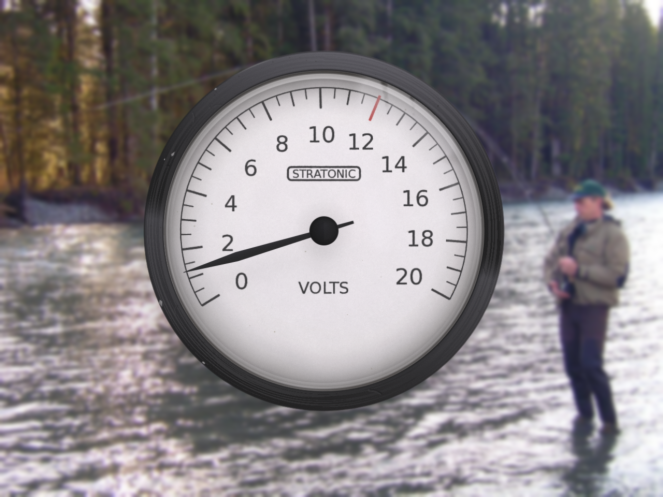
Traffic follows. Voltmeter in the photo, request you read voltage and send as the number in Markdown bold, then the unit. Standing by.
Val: **1.25** V
